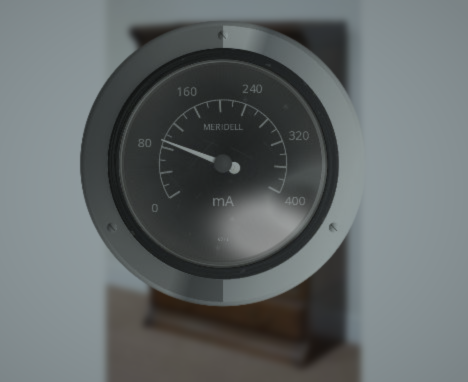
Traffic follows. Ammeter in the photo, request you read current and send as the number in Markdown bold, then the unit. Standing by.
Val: **90** mA
